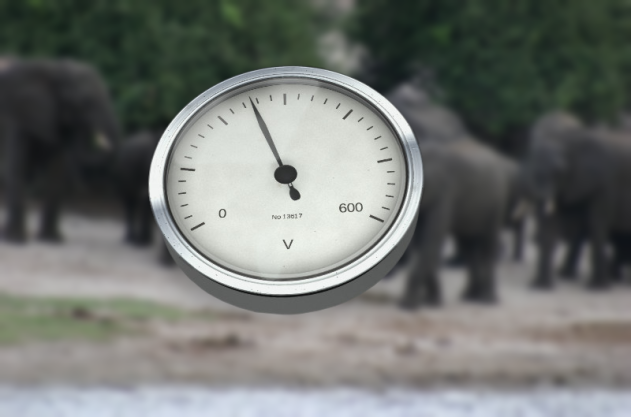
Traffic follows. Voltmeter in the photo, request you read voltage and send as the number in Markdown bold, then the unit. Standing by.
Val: **250** V
